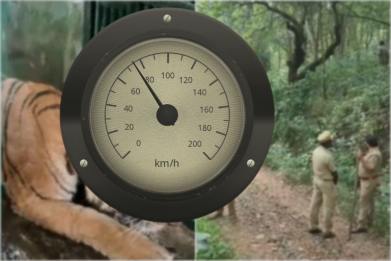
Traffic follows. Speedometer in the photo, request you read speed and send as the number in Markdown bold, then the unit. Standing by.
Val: **75** km/h
